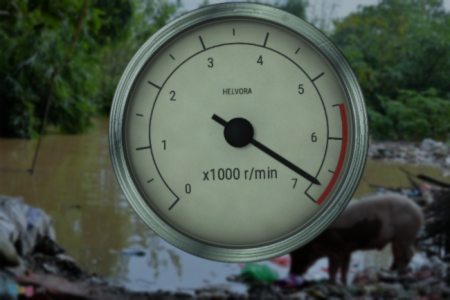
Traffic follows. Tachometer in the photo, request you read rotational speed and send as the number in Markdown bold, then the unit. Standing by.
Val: **6750** rpm
